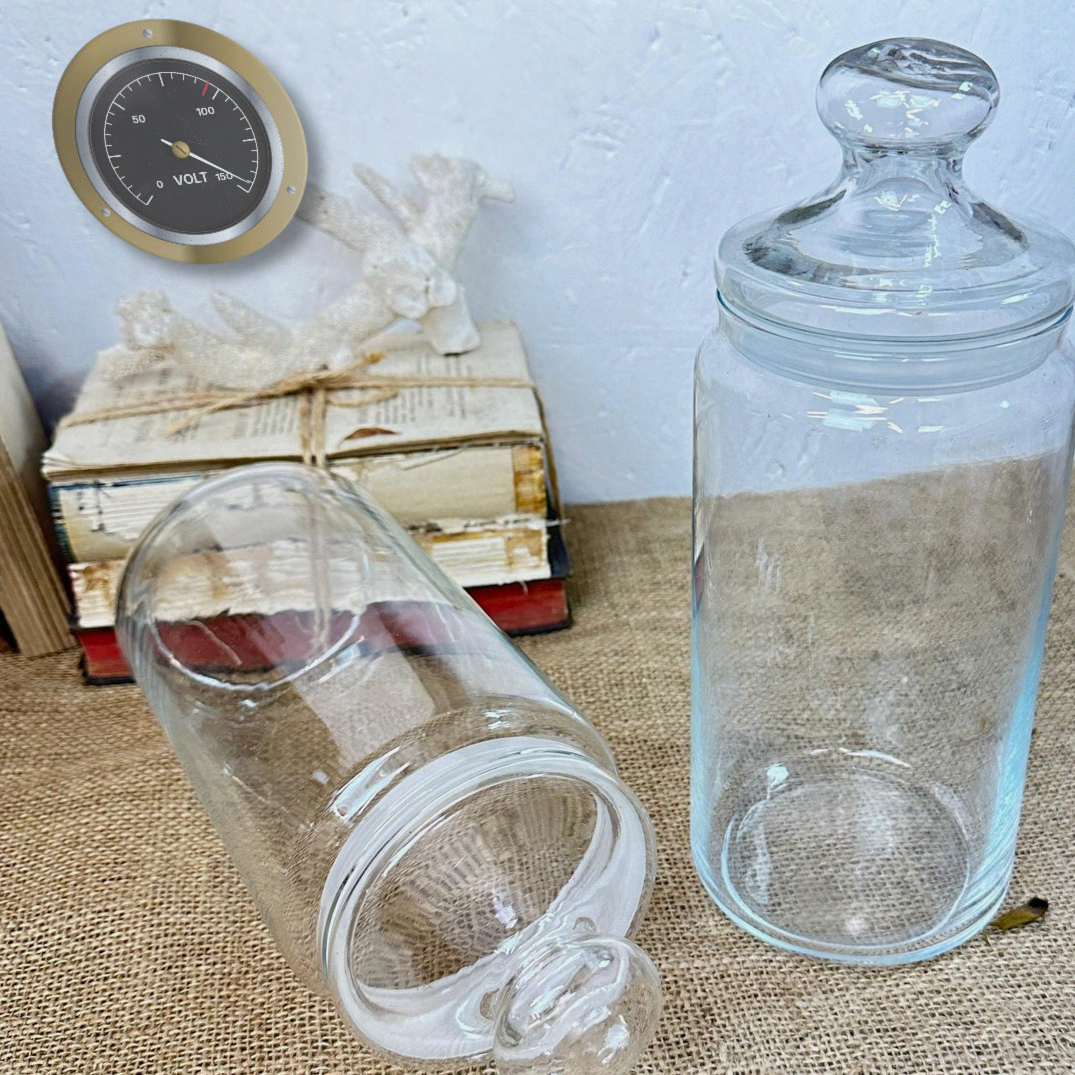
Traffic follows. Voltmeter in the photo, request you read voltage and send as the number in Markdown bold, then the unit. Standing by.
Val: **145** V
